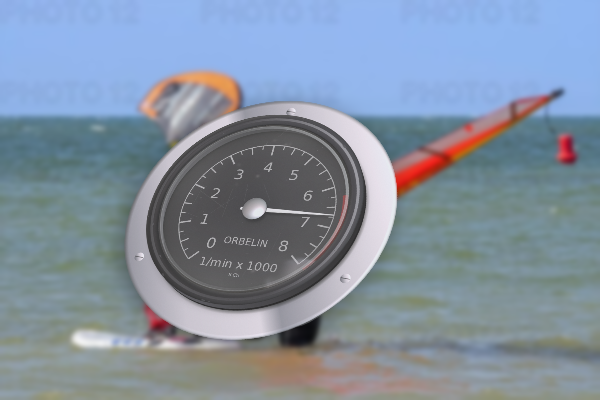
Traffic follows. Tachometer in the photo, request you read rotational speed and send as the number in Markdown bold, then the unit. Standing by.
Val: **6750** rpm
